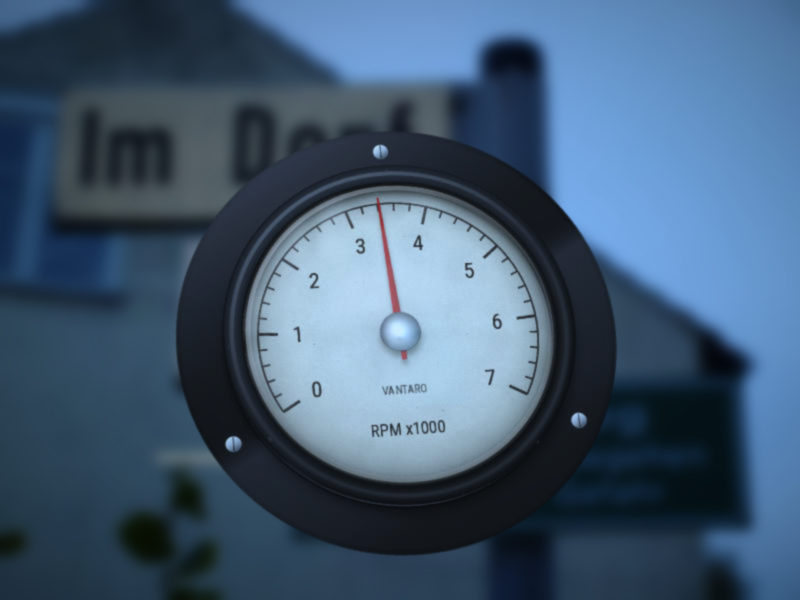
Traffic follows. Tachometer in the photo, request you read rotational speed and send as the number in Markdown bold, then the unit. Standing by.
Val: **3400** rpm
